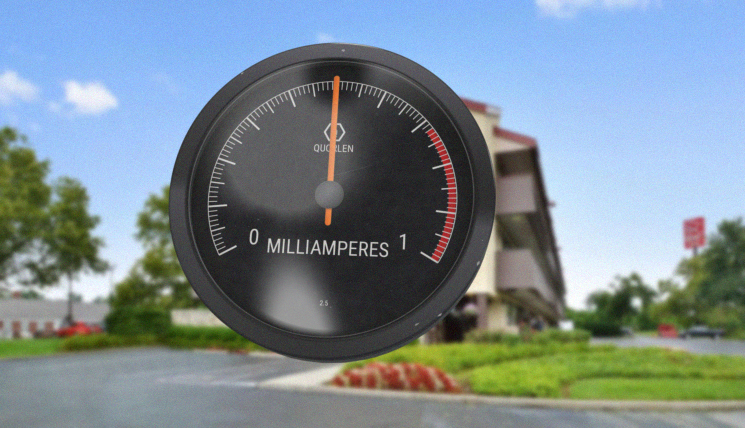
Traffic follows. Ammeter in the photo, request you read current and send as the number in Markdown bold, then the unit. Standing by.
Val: **0.5** mA
